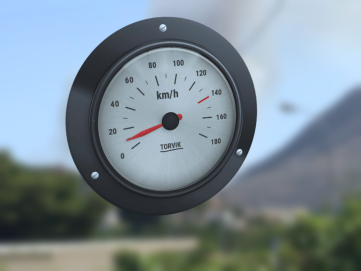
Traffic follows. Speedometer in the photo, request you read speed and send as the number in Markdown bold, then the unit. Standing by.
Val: **10** km/h
